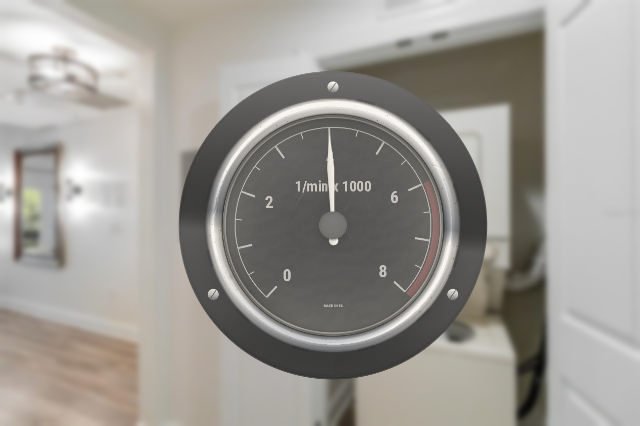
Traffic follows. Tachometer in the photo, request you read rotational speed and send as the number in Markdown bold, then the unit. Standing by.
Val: **4000** rpm
